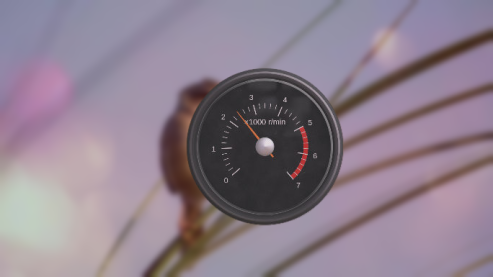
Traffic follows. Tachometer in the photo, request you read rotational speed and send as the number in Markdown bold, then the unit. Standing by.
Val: **2400** rpm
